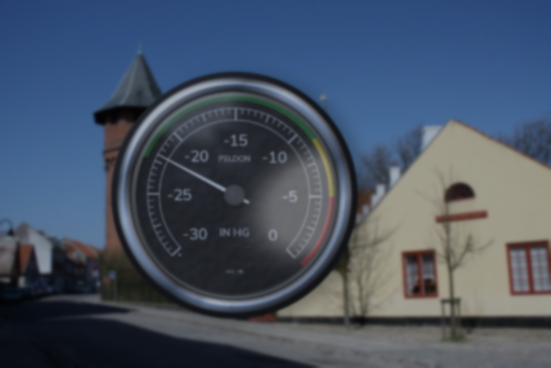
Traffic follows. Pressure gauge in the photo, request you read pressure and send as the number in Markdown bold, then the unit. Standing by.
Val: **-22** inHg
